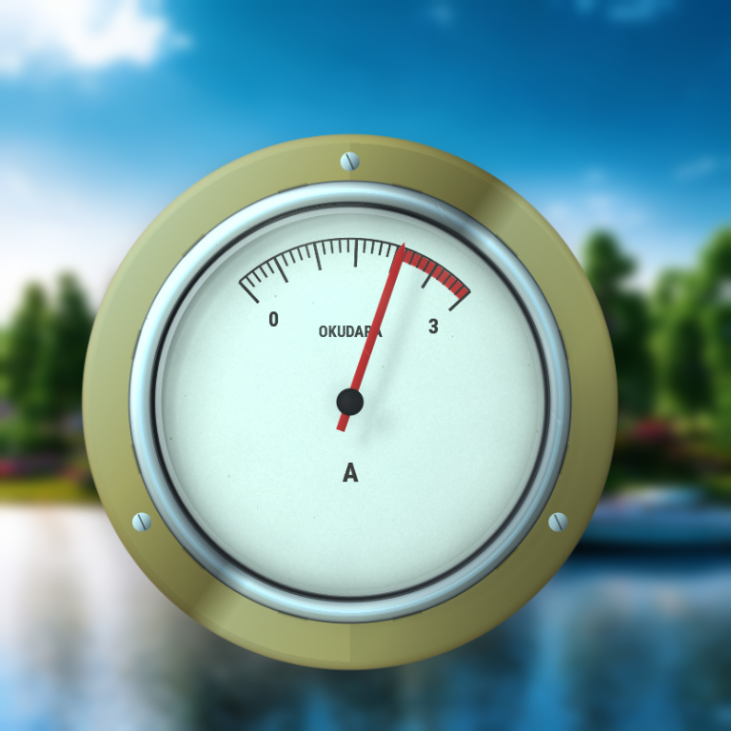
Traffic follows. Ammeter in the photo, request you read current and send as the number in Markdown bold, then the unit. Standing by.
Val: **2.05** A
